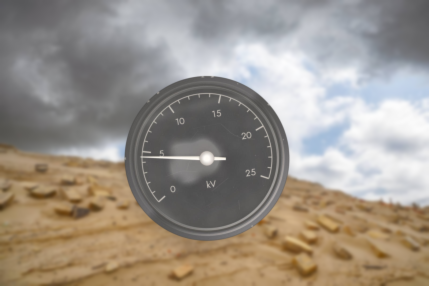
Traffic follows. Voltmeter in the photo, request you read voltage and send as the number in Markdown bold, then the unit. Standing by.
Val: **4.5** kV
